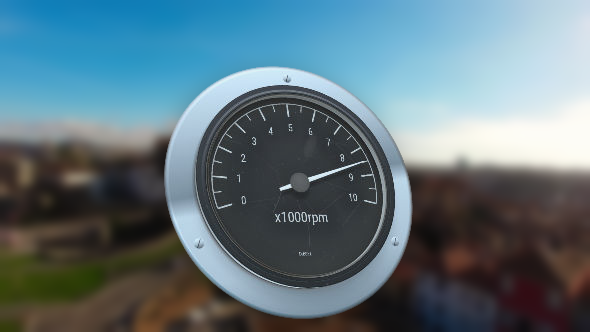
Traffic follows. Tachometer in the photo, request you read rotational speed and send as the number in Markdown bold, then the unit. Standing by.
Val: **8500** rpm
